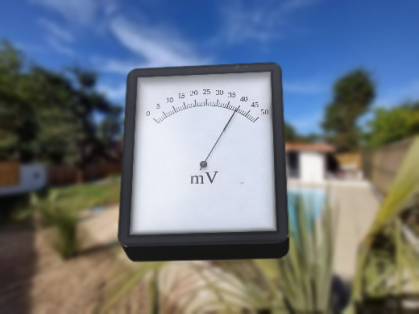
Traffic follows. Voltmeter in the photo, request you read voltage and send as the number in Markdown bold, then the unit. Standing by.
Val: **40** mV
